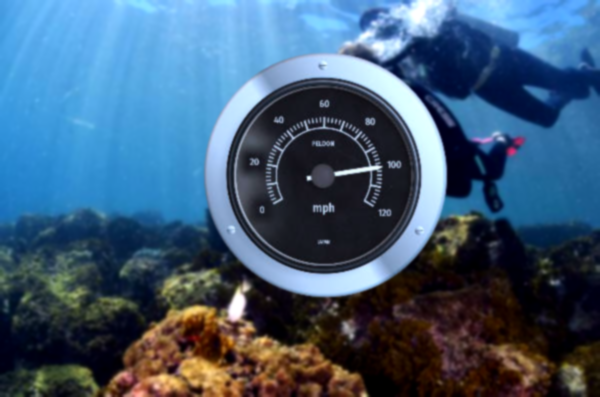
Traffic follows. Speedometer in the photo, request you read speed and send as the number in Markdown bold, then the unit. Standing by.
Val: **100** mph
